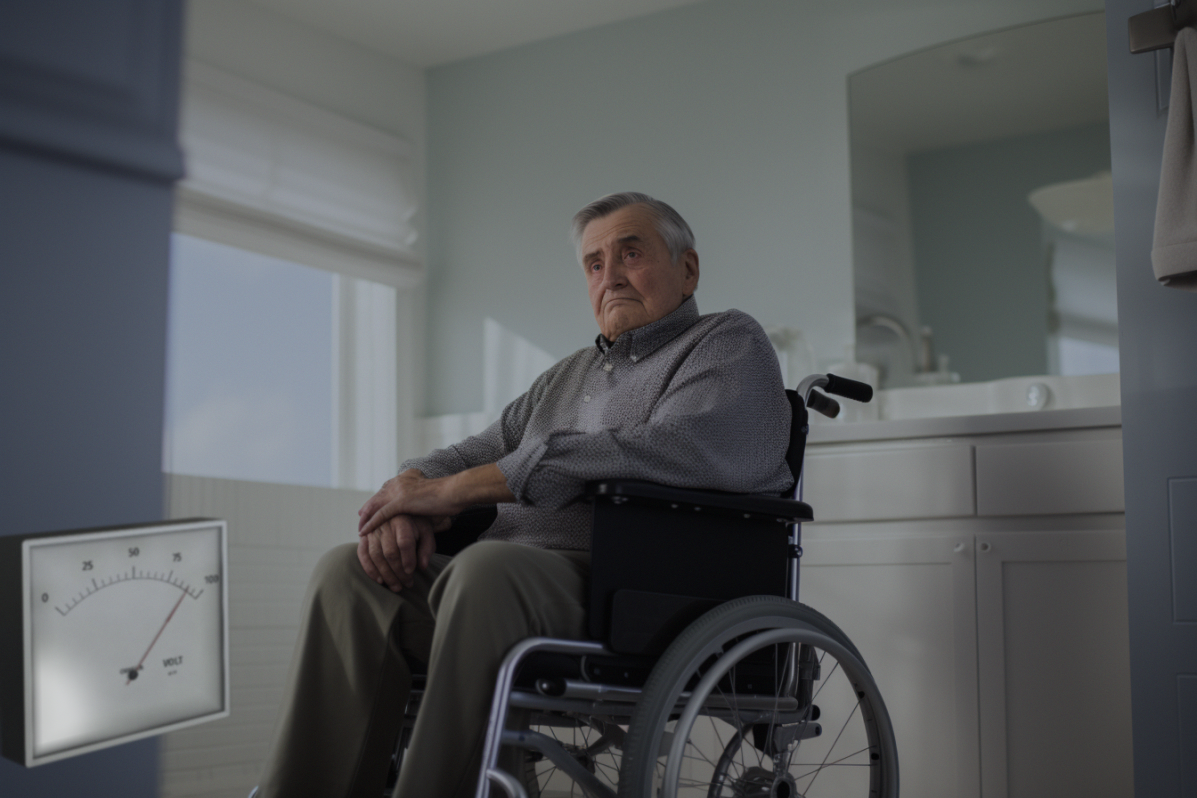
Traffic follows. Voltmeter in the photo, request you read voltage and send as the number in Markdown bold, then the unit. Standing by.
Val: **90** V
